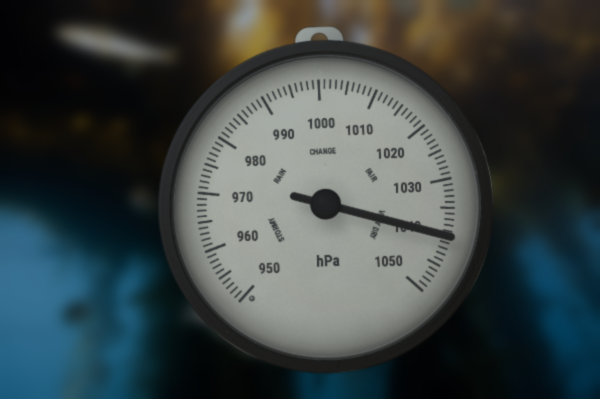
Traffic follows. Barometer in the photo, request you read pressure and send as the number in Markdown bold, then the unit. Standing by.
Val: **1040** hPa
